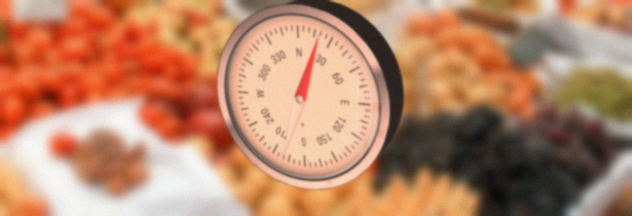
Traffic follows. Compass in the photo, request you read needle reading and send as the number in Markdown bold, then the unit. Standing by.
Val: **20** °
